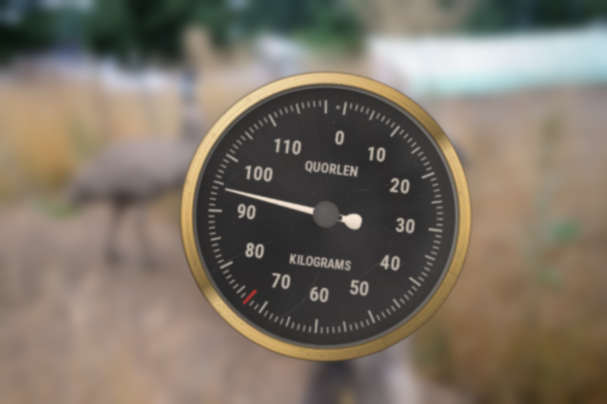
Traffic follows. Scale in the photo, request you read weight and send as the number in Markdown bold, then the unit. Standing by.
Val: **94** kg
